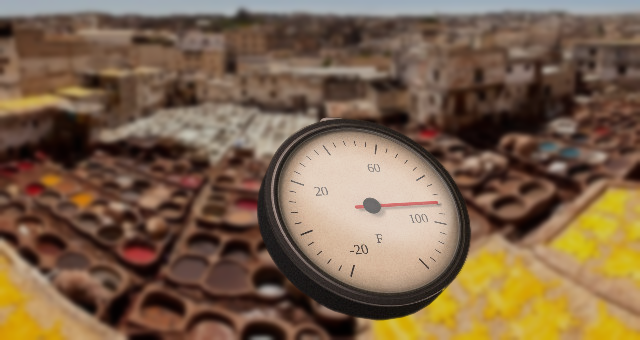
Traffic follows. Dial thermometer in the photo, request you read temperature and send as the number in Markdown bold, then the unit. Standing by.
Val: **92** °F
